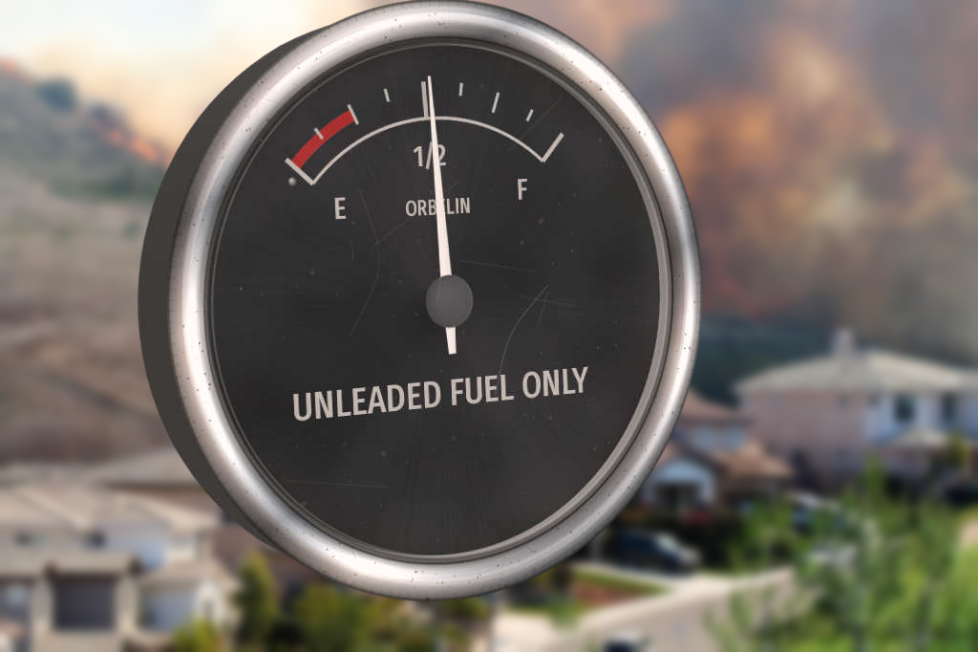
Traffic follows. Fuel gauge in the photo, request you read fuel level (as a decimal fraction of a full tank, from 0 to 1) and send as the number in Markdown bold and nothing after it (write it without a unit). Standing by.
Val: **0.5**
